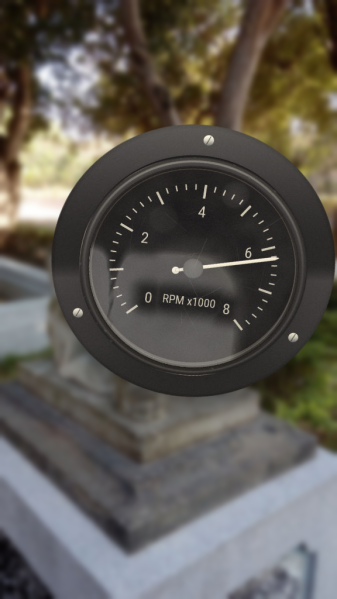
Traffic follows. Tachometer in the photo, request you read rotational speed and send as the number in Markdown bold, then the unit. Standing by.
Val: **6200** rpm
